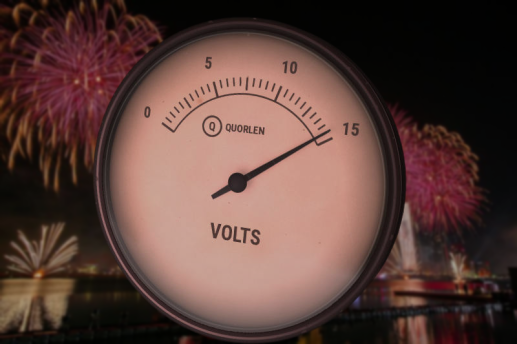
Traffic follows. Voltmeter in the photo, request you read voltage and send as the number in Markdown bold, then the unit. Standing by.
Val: **14.5** V
